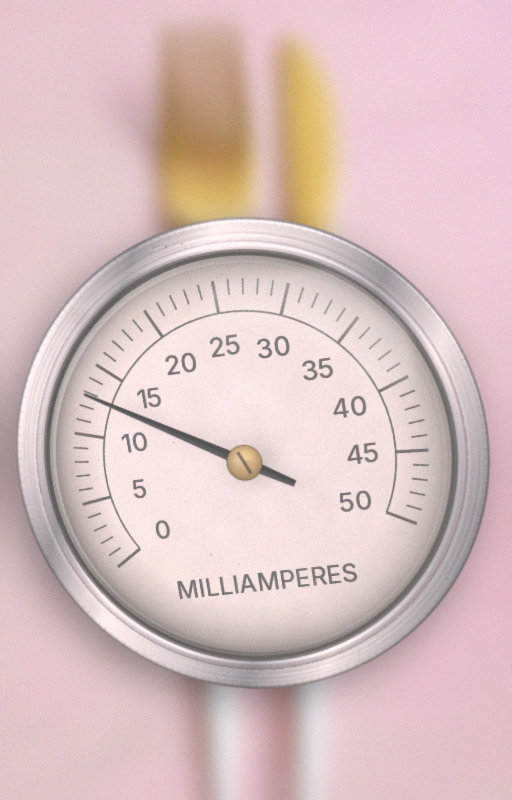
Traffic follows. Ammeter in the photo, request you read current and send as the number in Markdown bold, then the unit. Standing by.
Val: **13** mA
